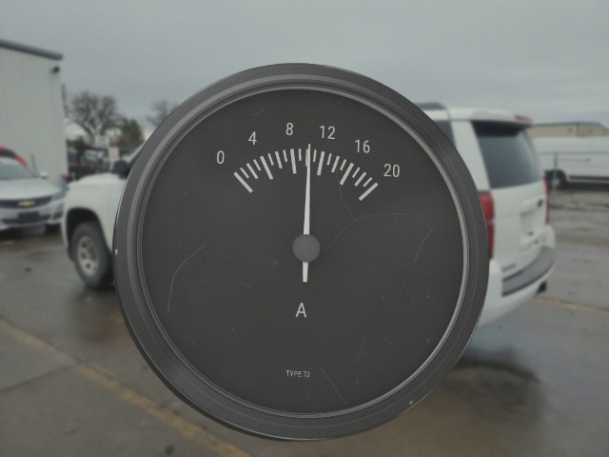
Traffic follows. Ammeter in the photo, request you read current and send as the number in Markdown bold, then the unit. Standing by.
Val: **10** A
